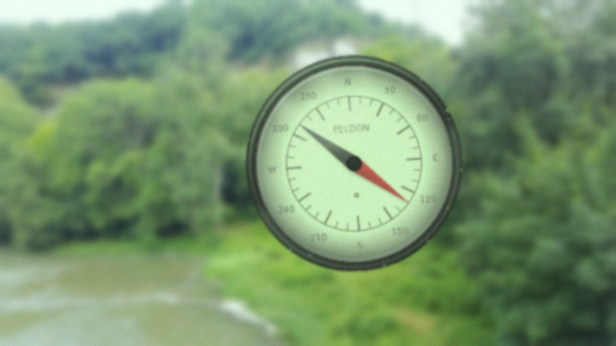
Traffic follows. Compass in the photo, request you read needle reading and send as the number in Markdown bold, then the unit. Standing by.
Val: **130** °
